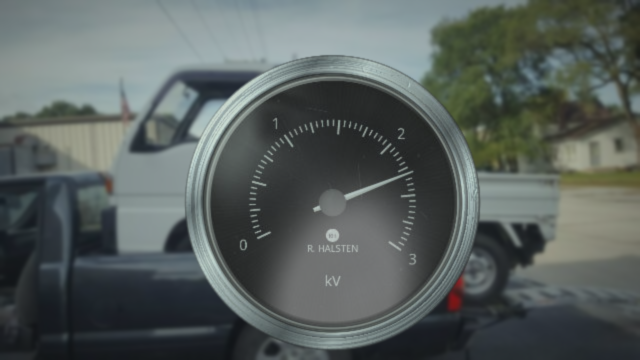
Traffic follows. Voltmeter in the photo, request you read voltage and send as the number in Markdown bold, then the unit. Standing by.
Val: **2.3** kV
